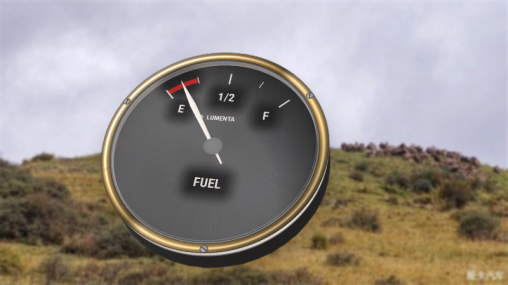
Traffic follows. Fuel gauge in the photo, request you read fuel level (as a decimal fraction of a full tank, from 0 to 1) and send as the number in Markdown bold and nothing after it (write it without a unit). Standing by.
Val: **0.125**
